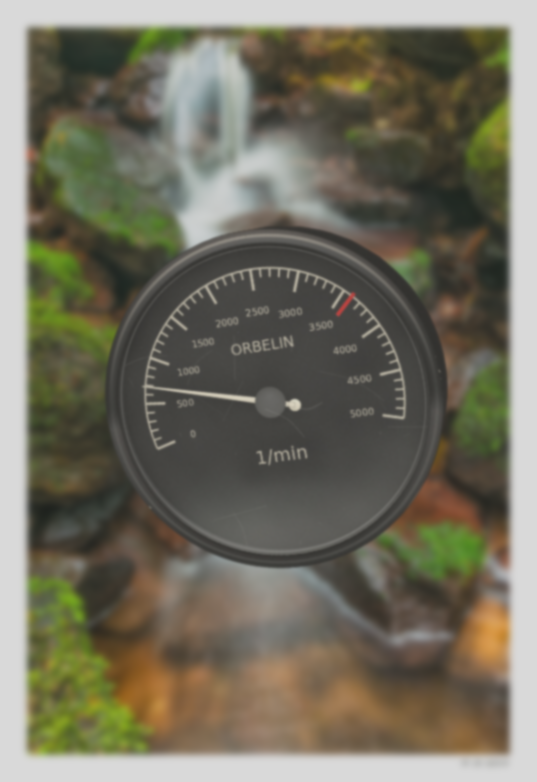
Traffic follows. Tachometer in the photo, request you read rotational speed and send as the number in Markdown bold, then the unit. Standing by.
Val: **700** rpm
